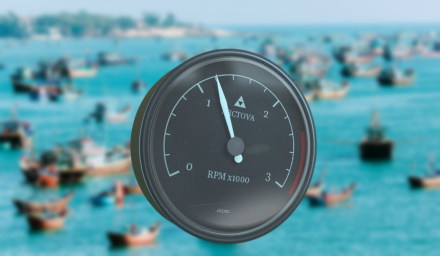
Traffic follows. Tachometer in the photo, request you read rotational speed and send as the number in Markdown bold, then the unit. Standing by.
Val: **1200** rpm
